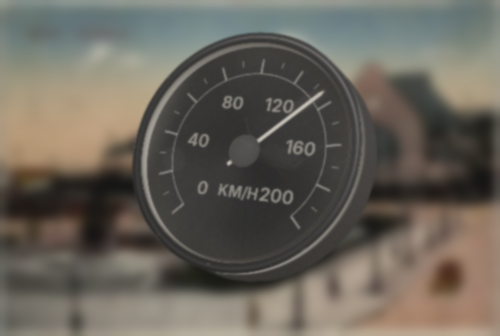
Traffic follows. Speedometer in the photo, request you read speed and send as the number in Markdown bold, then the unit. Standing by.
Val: **135** km/h
